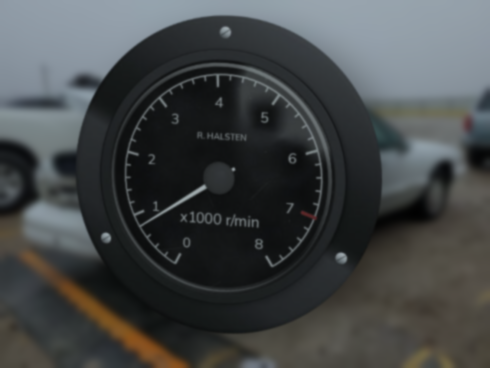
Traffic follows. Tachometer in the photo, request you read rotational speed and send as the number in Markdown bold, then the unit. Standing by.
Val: **800** rpm
